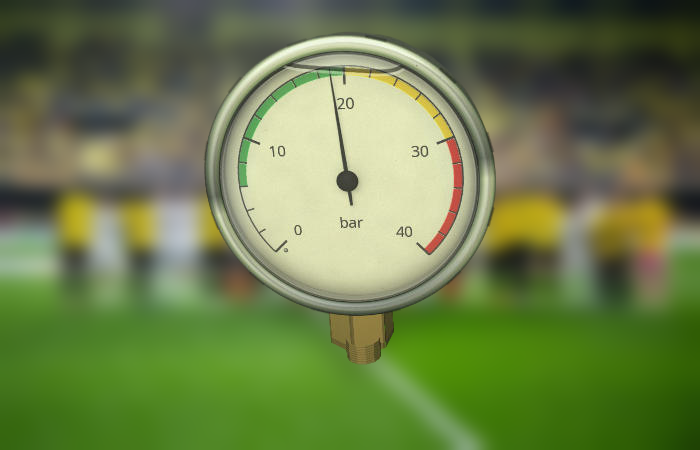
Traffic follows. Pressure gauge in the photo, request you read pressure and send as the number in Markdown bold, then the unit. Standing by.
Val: **19** bar
